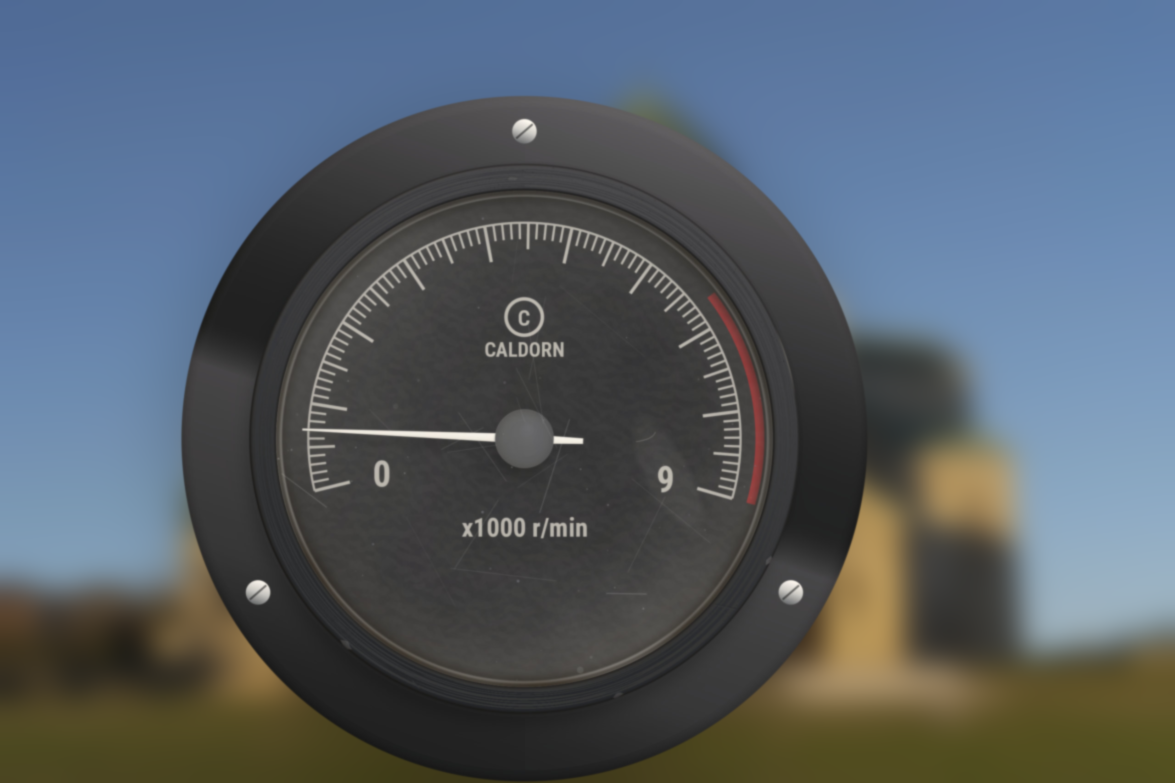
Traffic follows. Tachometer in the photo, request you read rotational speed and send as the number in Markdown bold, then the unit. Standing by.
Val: **700** rpm
